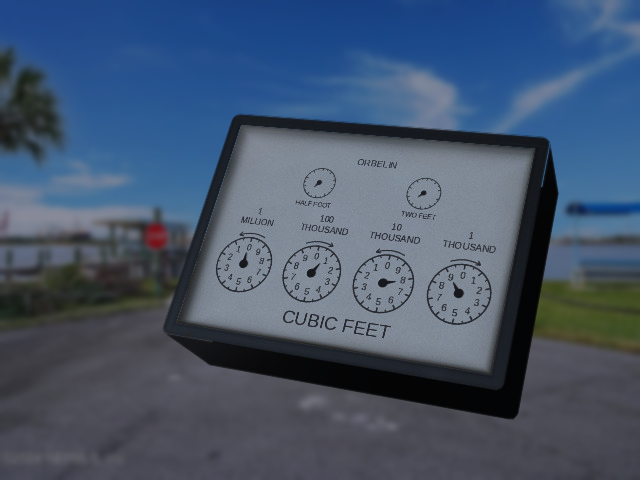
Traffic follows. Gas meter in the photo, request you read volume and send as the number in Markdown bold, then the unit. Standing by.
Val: **7900** ft³
